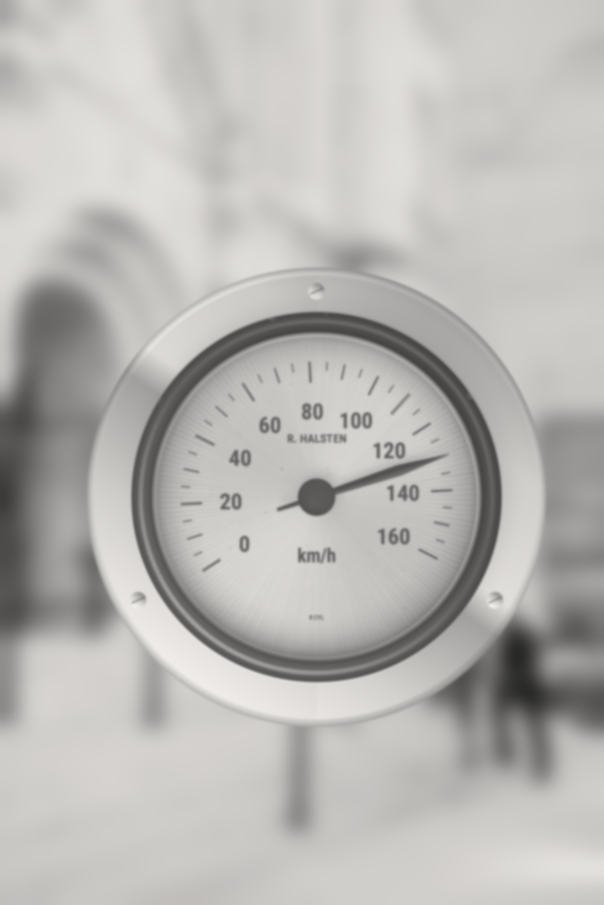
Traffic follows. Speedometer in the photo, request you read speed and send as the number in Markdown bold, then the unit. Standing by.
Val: **130** km/h
